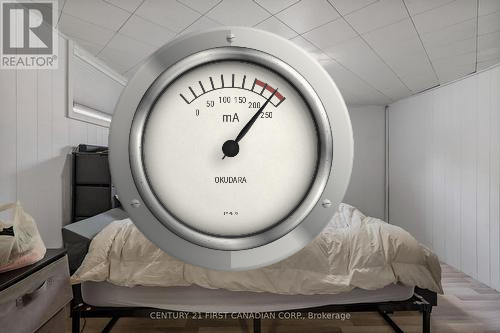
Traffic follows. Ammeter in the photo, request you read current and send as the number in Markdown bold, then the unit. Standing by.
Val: **225** mA
